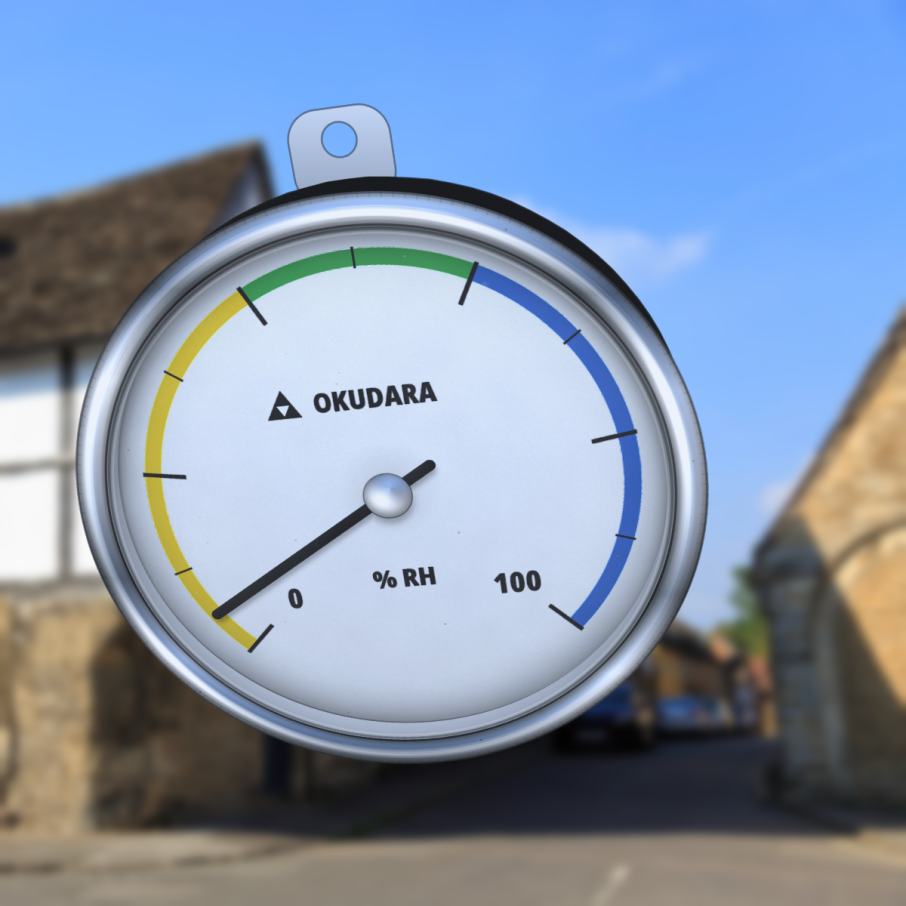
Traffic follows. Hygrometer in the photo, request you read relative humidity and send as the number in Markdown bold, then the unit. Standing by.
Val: **5** %
